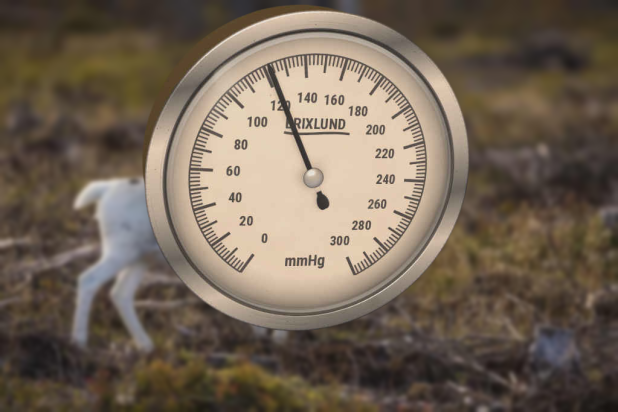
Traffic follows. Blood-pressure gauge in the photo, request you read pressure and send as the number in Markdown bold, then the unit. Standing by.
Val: **122** mmHg
